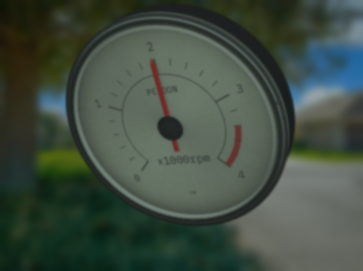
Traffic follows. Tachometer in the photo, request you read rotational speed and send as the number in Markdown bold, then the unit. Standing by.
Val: **2000** rpm
